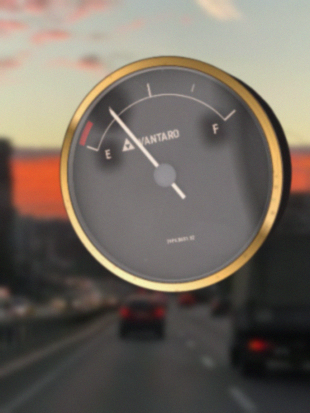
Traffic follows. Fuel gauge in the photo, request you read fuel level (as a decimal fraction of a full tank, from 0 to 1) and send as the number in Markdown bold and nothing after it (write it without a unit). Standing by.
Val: **0.25**
